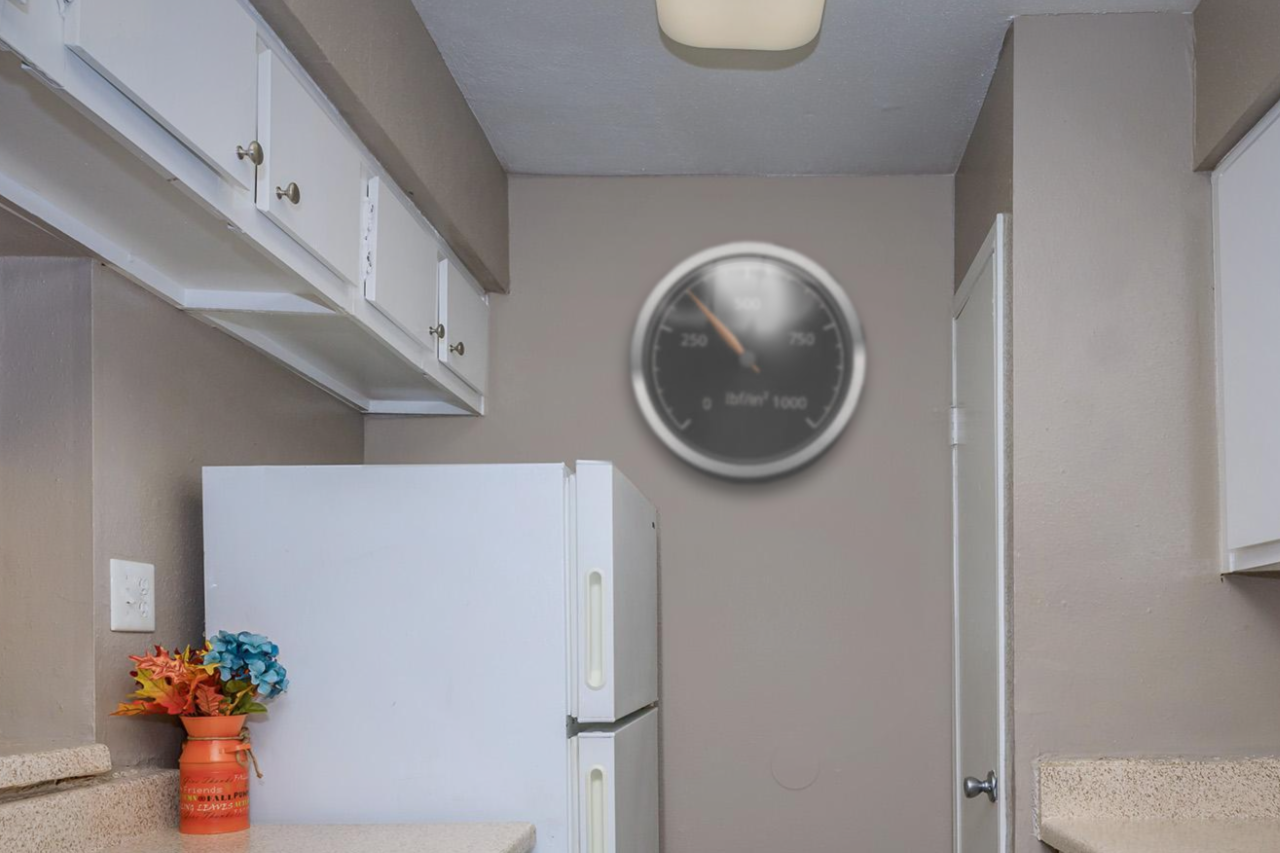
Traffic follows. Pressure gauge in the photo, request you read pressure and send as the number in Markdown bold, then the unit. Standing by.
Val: **350** psi
